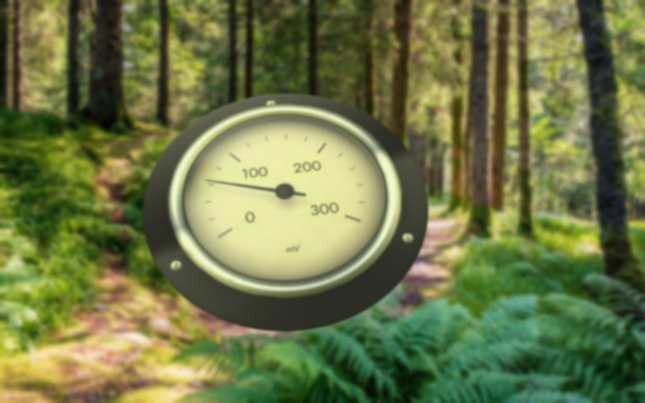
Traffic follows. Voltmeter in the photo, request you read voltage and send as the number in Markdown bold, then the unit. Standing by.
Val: **60** mV
